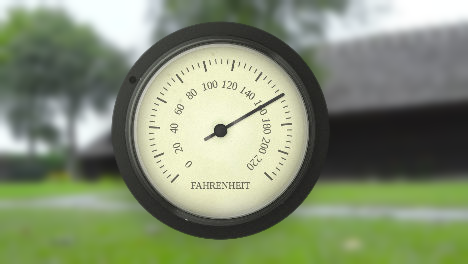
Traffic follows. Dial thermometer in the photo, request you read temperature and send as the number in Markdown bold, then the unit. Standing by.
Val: **160** °F
